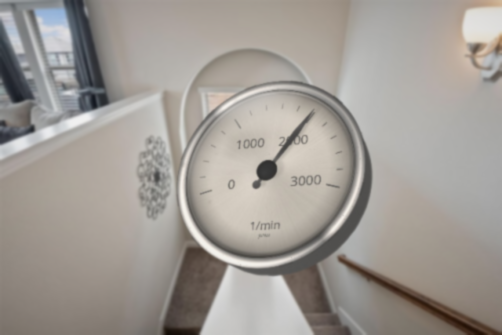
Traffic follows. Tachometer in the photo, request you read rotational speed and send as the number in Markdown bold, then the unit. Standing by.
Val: **2000** rpm
